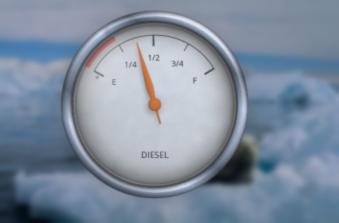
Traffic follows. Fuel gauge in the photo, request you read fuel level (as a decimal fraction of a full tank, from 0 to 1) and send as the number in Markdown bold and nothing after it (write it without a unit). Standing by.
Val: **0.375**
